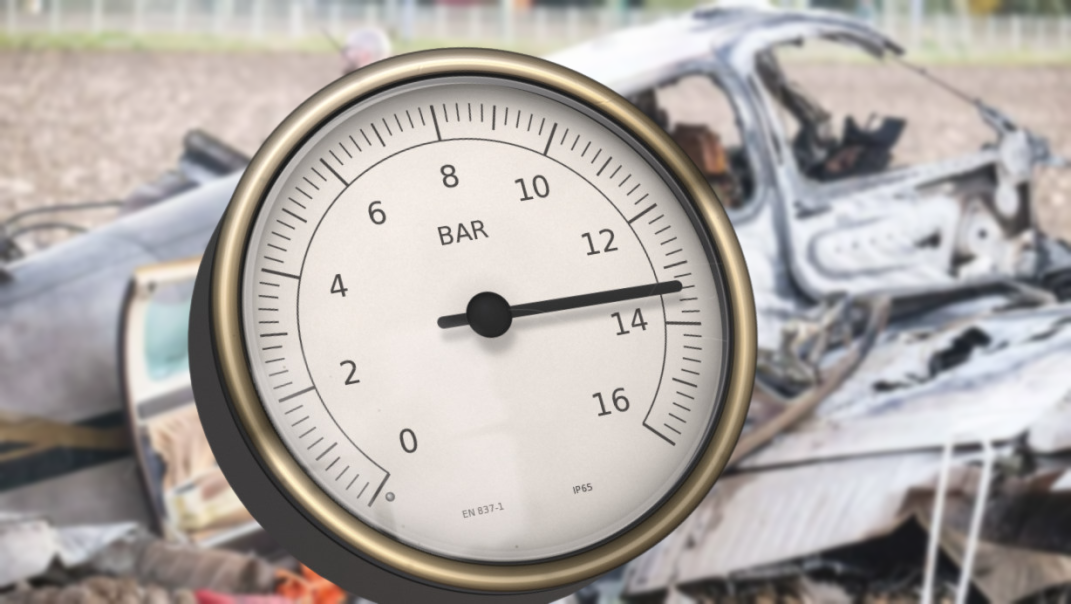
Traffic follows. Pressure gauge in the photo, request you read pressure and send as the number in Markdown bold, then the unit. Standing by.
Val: **13.4** bar
